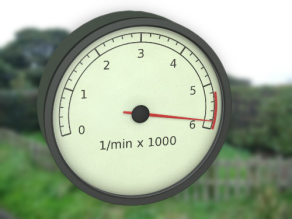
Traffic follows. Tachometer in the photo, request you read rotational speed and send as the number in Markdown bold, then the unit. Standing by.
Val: **5800** rpm
